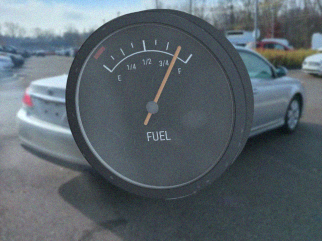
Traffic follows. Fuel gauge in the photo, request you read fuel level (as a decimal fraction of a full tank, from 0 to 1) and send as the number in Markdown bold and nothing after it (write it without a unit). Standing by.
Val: **0.875**
